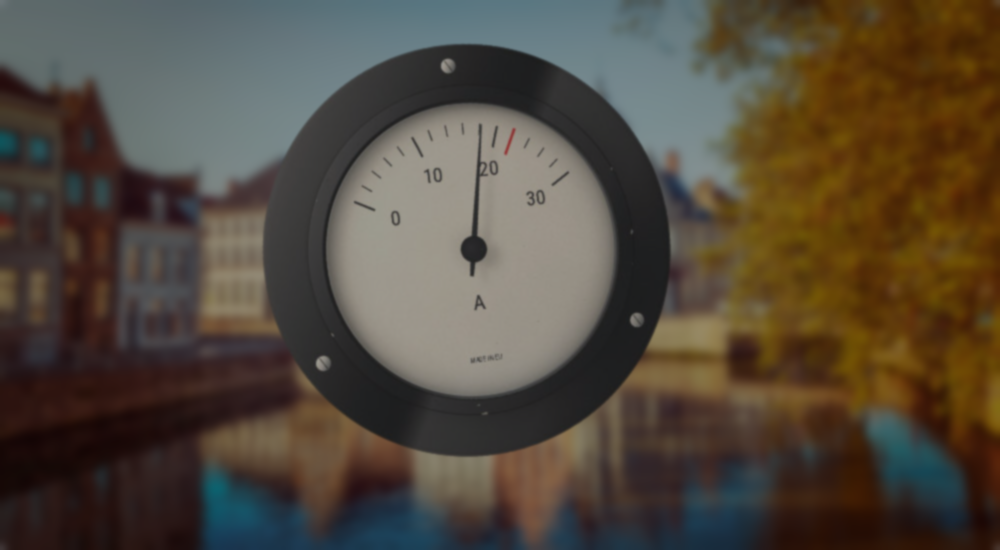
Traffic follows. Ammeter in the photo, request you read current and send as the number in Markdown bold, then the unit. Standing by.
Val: **18** A
